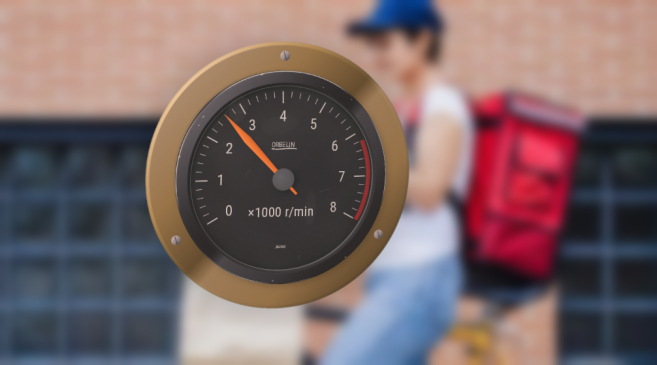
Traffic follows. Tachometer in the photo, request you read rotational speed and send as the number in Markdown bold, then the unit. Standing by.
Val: **2600** rpm
